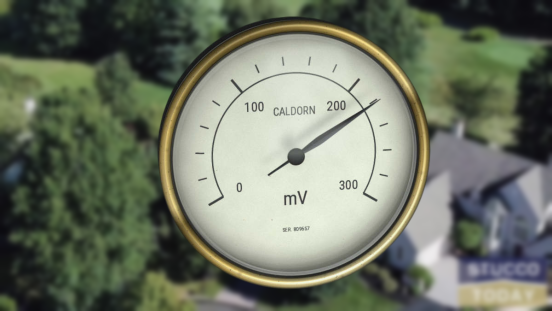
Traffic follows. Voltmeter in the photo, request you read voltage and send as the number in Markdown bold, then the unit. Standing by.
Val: **220** mV
